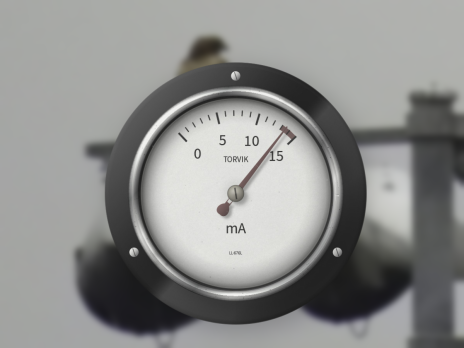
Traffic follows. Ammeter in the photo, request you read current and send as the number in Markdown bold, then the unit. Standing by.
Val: **13.5** mA
